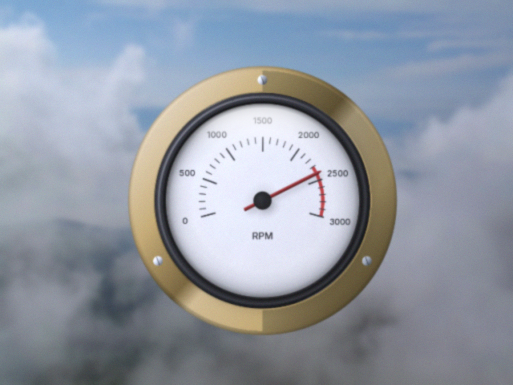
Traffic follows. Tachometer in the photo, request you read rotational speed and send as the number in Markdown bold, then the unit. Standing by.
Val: **2400** rpm
